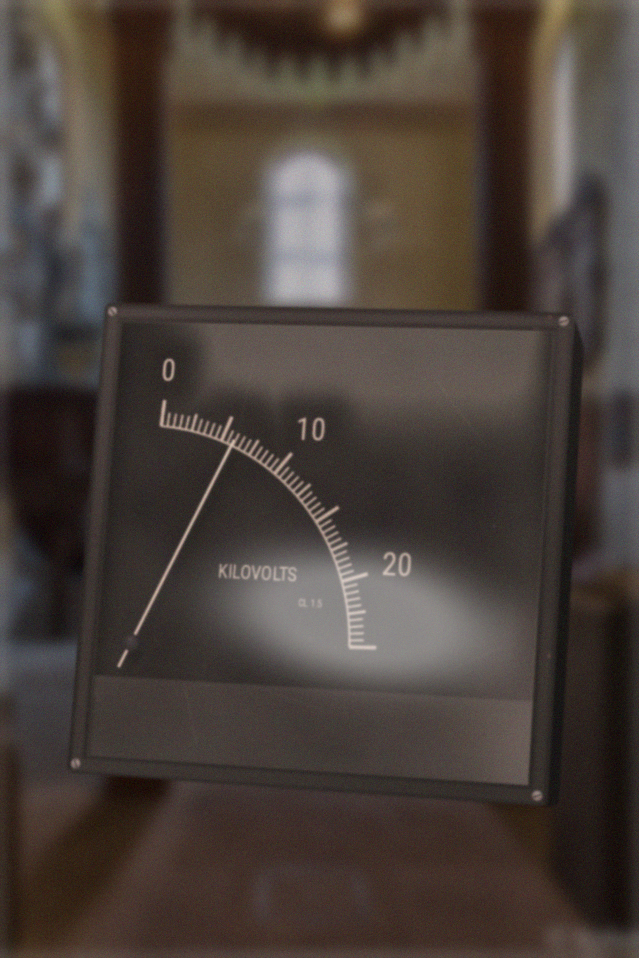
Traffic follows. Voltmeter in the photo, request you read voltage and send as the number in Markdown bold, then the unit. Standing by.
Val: **6** kV
